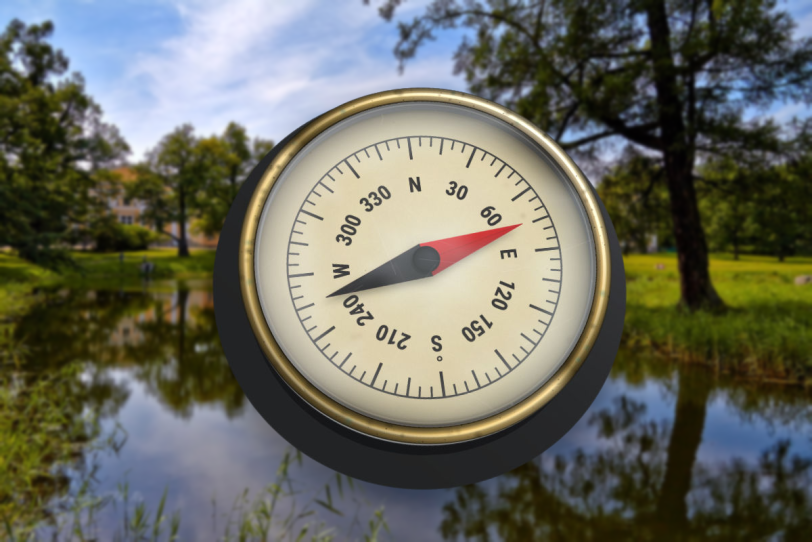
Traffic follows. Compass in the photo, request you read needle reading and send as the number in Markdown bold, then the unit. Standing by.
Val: **75** °
